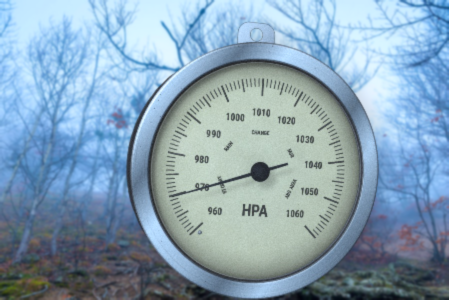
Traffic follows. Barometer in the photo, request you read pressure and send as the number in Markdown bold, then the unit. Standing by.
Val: **970** hPa
